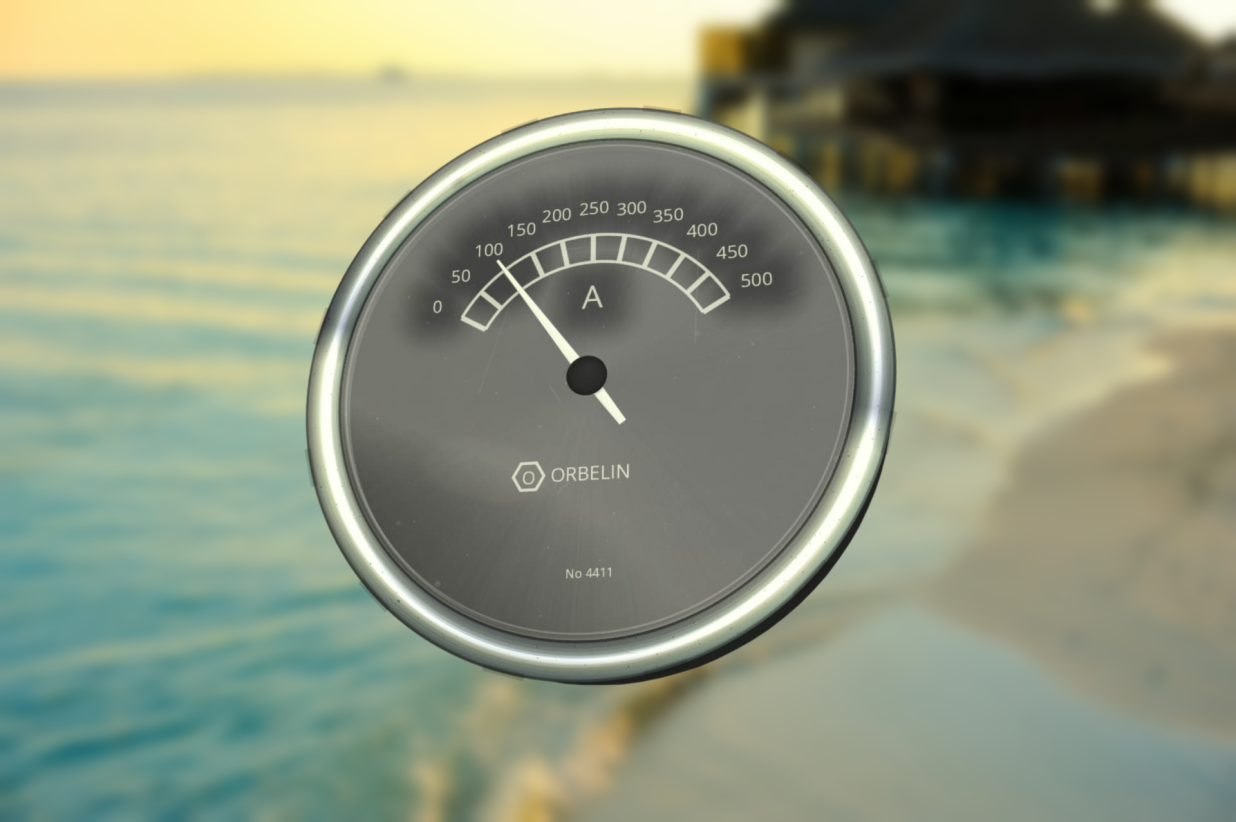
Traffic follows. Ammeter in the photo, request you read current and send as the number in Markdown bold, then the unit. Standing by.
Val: **100** A
